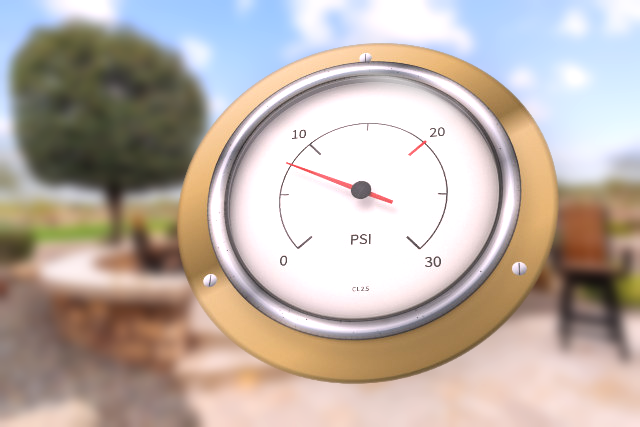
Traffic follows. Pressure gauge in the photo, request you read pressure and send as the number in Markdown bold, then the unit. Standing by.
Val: **7.5** psi
